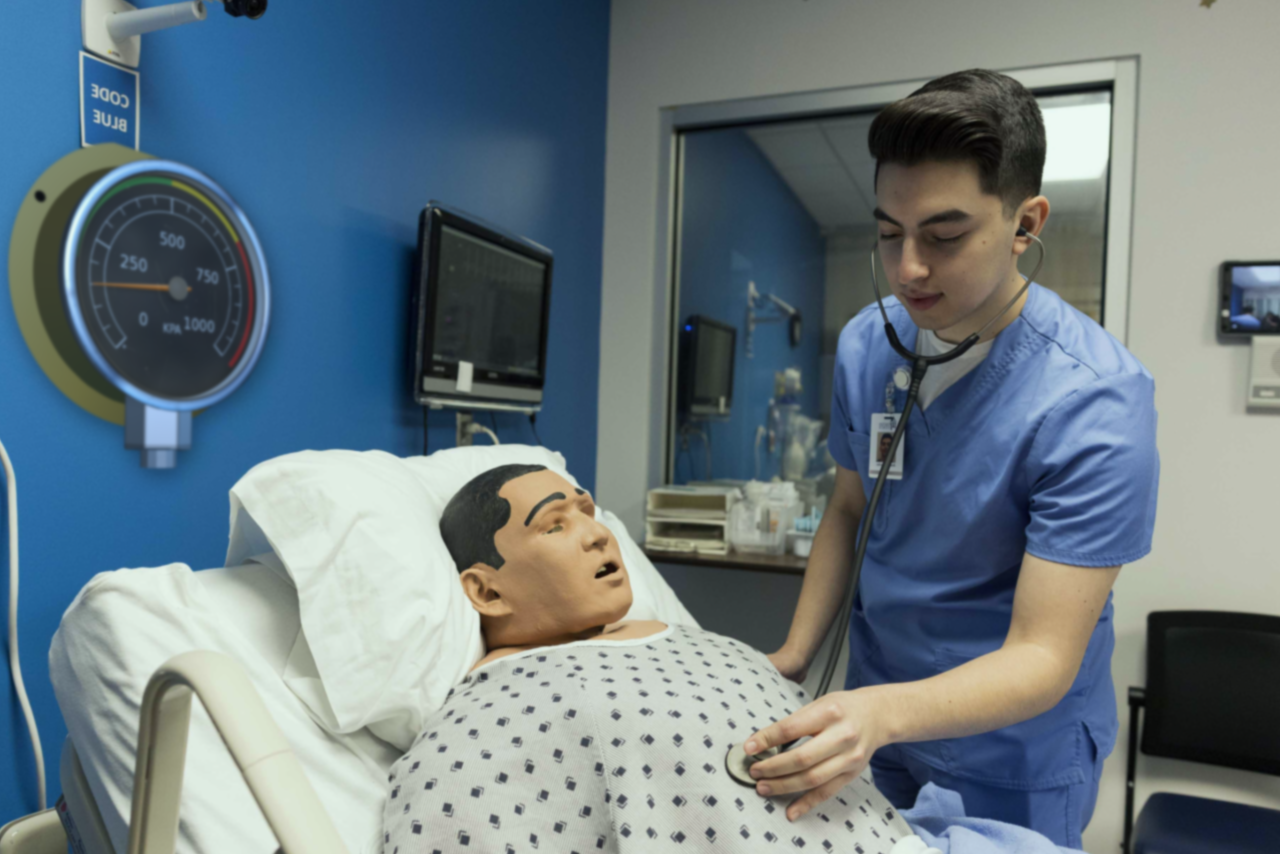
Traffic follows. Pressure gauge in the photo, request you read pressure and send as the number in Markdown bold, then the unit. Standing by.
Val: **150** kPa
